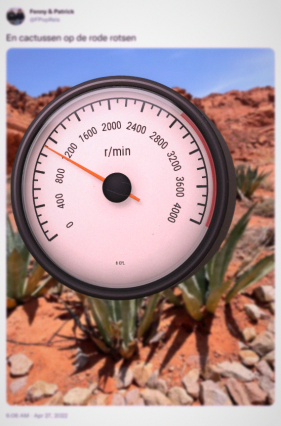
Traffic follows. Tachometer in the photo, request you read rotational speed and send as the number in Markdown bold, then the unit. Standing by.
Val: **1100** rpm
